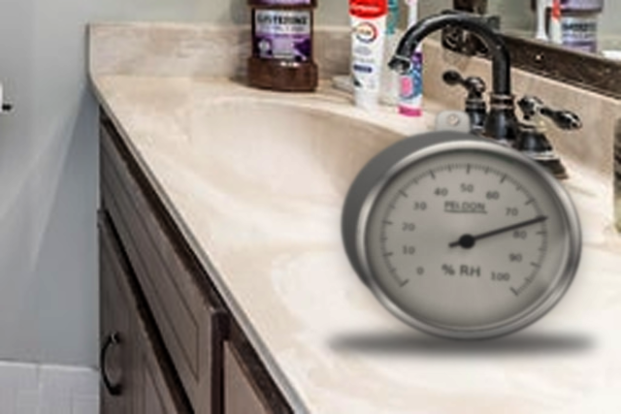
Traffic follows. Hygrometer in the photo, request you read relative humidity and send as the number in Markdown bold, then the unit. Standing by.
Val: **75** %
